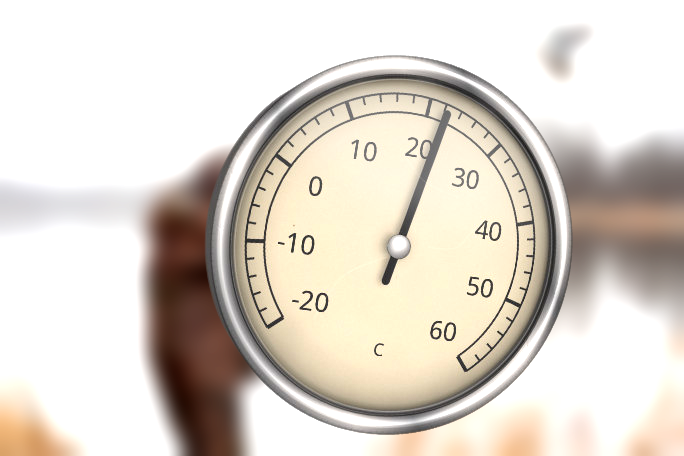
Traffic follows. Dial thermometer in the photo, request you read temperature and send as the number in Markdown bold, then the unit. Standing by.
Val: **22** °C
